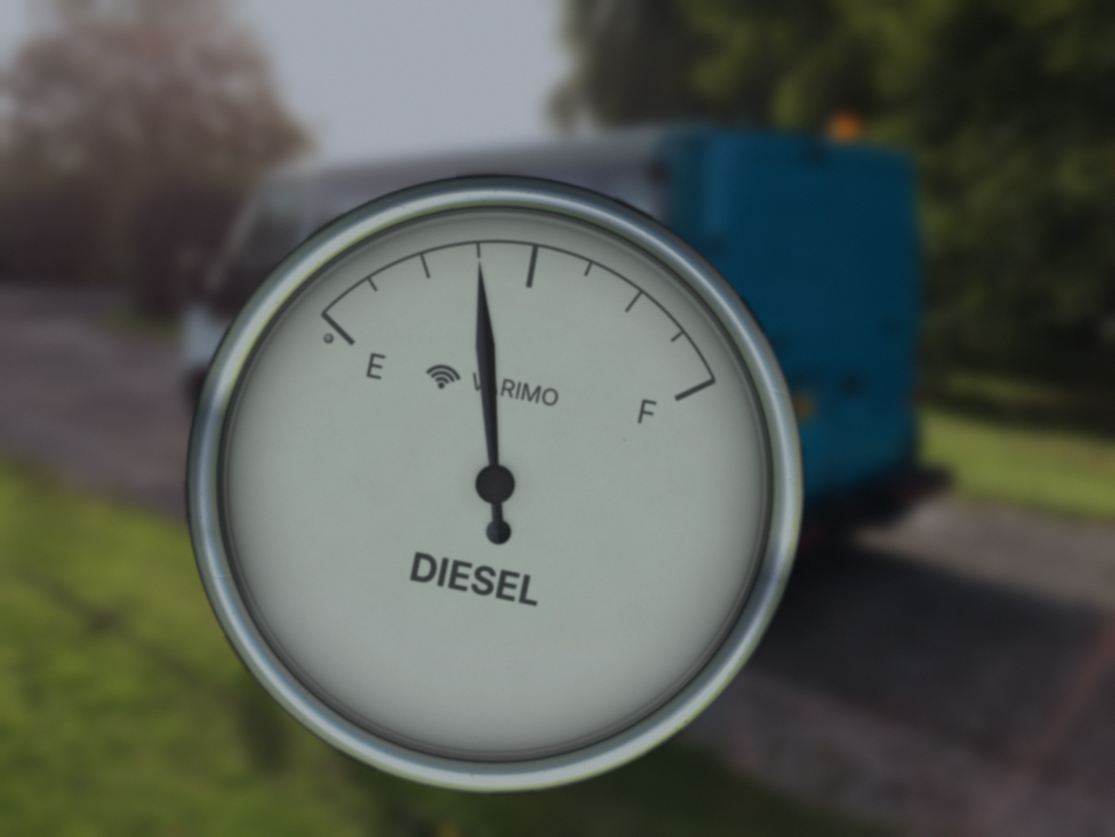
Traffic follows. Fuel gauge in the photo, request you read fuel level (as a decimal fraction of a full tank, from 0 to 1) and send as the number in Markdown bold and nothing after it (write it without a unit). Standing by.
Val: **0.375**
